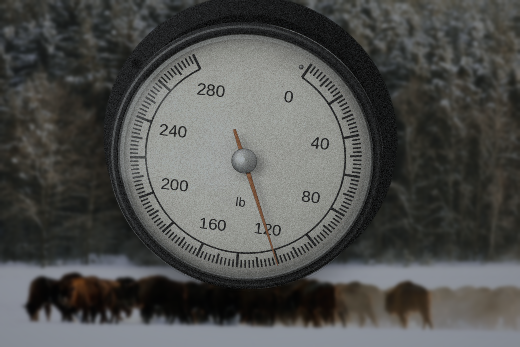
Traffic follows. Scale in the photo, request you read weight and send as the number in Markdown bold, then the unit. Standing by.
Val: **120** lb
